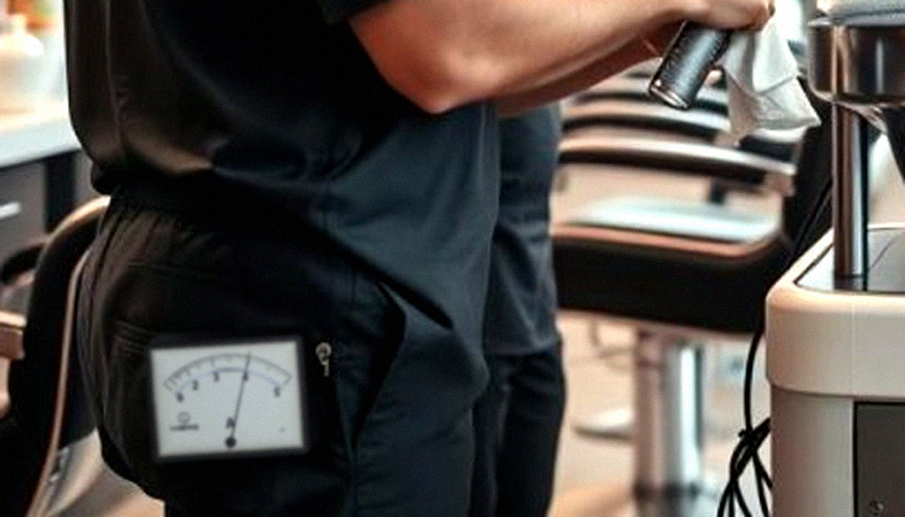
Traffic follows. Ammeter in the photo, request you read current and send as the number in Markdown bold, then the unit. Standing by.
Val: **4** A
